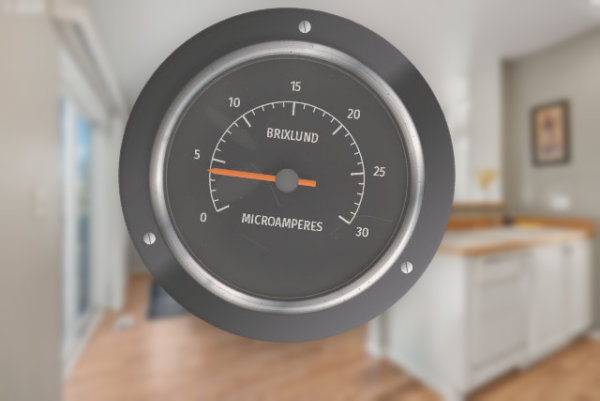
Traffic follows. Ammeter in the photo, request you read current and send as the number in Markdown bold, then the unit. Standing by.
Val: **4** µA
